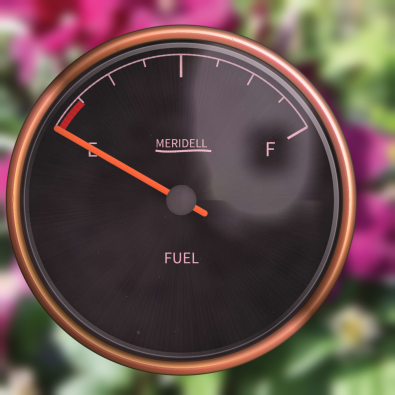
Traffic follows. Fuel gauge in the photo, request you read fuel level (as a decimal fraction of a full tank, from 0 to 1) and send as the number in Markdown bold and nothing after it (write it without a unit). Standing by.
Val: **0**
